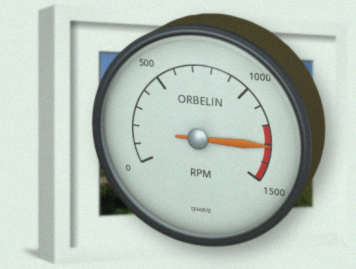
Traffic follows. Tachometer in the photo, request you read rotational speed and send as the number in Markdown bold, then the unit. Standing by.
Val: **1300** rpm
